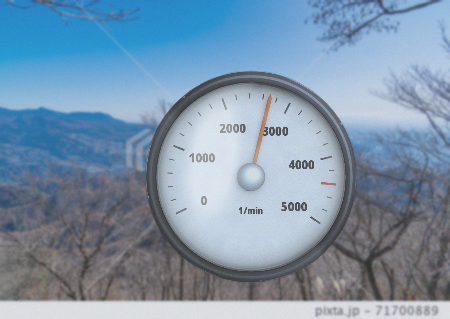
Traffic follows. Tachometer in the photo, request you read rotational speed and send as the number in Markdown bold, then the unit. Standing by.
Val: **2700** rpm
